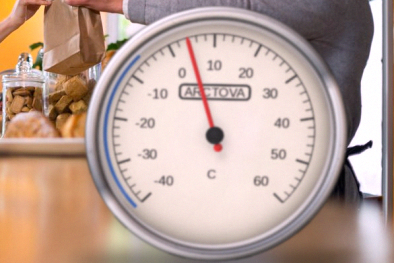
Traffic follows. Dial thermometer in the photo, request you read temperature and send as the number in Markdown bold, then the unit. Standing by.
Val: **4** °C
